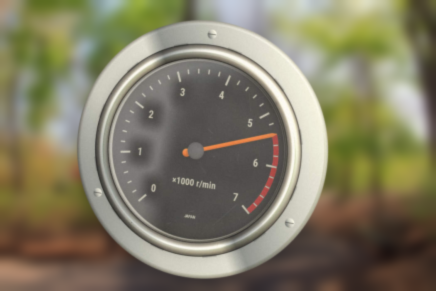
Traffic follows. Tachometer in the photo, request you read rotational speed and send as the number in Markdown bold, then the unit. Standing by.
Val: **5400** rpm
